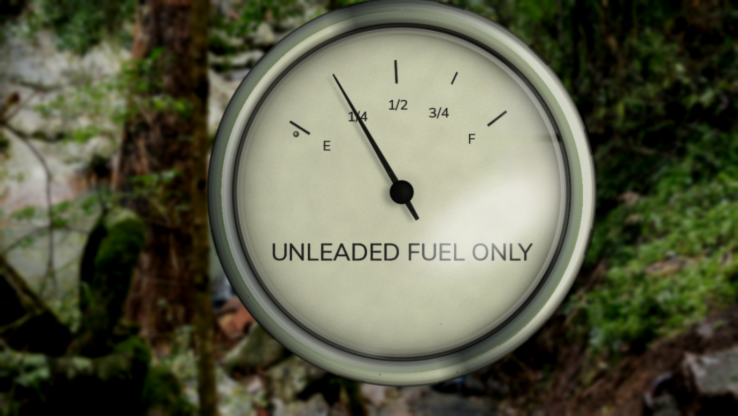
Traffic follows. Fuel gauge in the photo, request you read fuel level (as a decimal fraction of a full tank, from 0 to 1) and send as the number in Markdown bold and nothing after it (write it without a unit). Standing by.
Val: **0.25**
